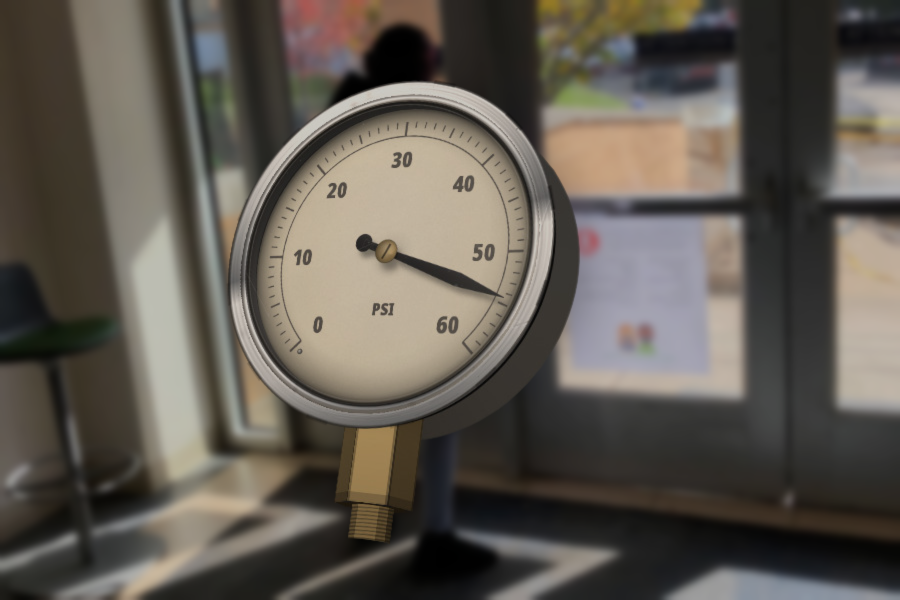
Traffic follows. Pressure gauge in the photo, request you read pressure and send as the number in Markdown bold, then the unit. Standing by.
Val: **54.5** psi
